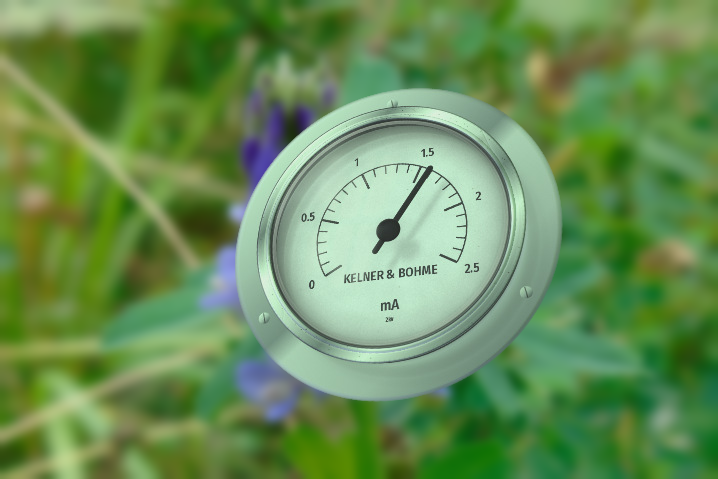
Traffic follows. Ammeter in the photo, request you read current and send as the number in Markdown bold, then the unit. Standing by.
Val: **1.6** mA
